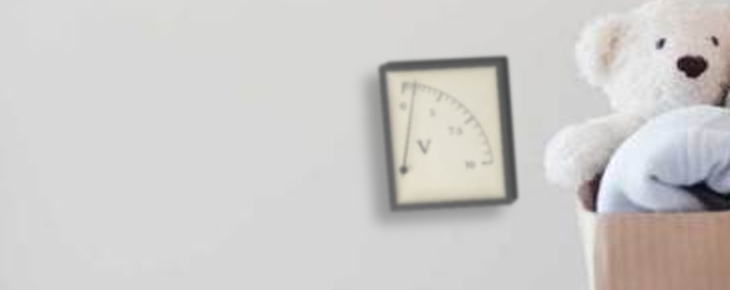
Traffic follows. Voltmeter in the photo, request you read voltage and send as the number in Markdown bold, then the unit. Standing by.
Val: **2.5** V
